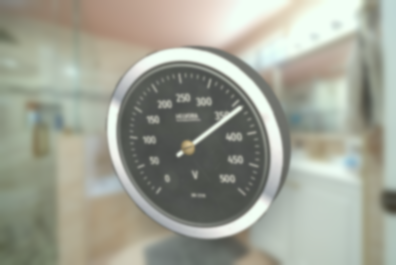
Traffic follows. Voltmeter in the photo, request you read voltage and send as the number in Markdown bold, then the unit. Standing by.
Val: **360** V
